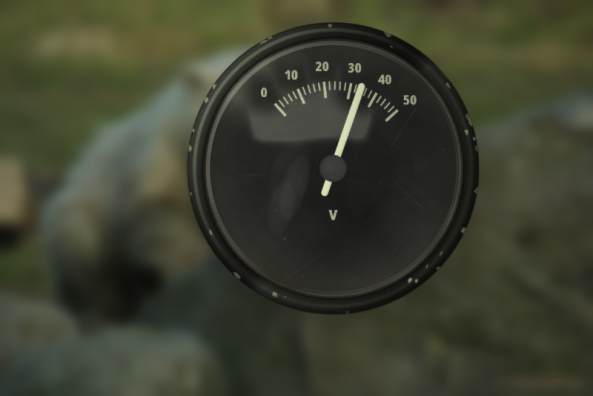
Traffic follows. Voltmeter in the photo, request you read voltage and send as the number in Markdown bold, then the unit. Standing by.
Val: **34** V
